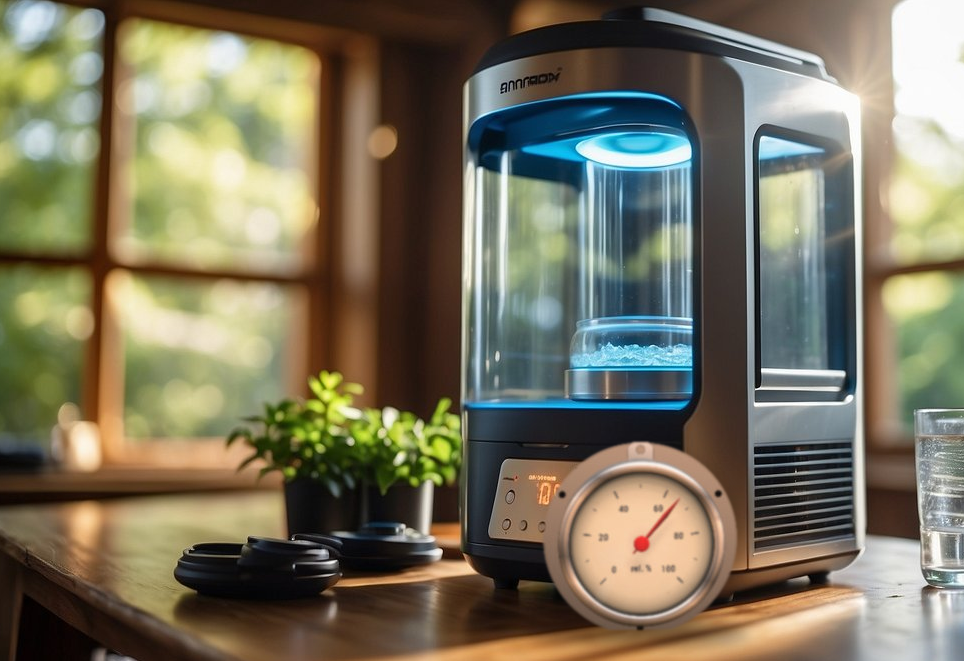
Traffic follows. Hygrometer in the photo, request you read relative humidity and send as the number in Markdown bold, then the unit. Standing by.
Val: **65** %
